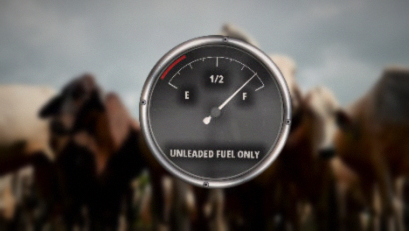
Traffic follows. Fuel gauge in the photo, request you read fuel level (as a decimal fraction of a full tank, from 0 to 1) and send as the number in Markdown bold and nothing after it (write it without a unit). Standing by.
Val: **0.875**
